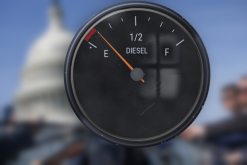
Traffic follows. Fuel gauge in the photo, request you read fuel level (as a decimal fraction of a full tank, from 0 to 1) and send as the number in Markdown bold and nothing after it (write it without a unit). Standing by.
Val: **0.125**
